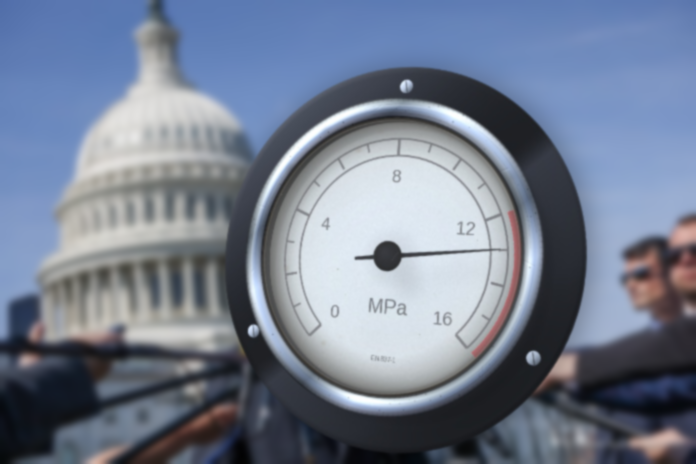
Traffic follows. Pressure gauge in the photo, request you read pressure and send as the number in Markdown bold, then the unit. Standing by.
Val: **13** MPa
